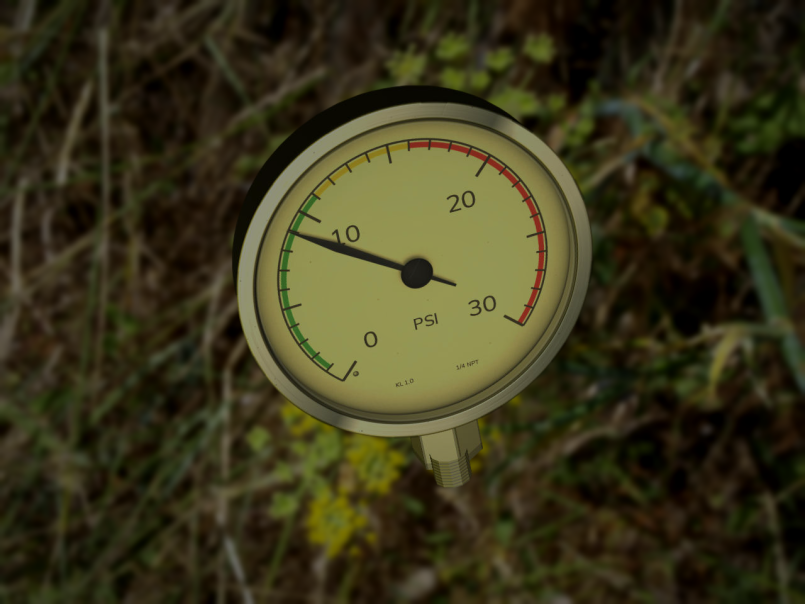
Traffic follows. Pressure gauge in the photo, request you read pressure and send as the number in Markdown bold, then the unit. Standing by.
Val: **9** psi
